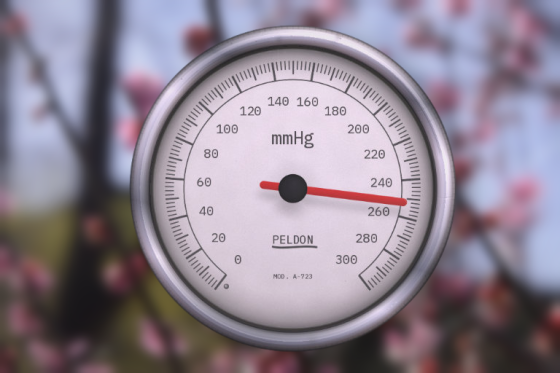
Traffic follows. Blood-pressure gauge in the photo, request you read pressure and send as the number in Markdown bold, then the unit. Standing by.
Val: **252** mmHg
